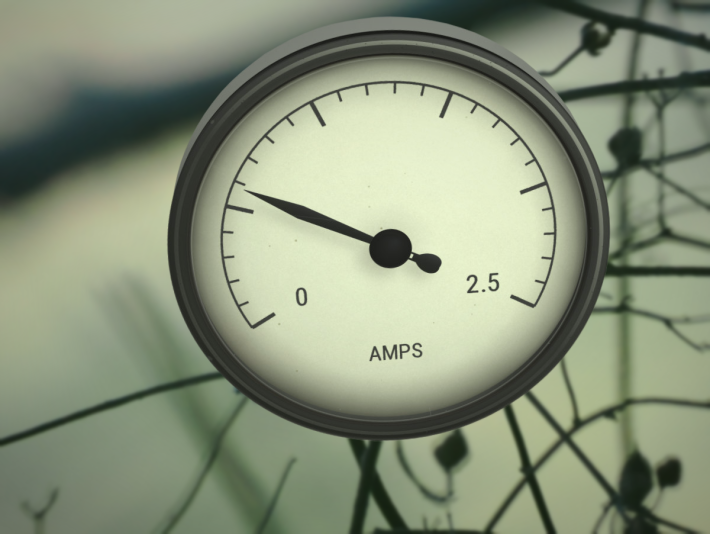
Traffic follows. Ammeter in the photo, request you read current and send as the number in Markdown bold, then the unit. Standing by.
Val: **0.6** A
